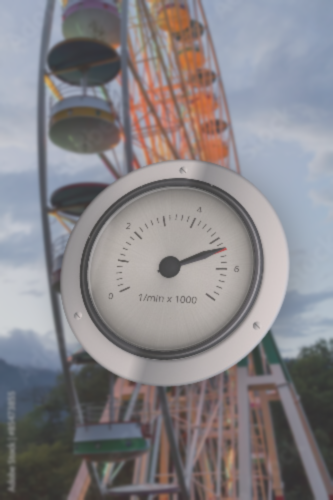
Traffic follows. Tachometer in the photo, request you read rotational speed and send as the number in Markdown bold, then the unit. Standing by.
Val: **5400** rpm
